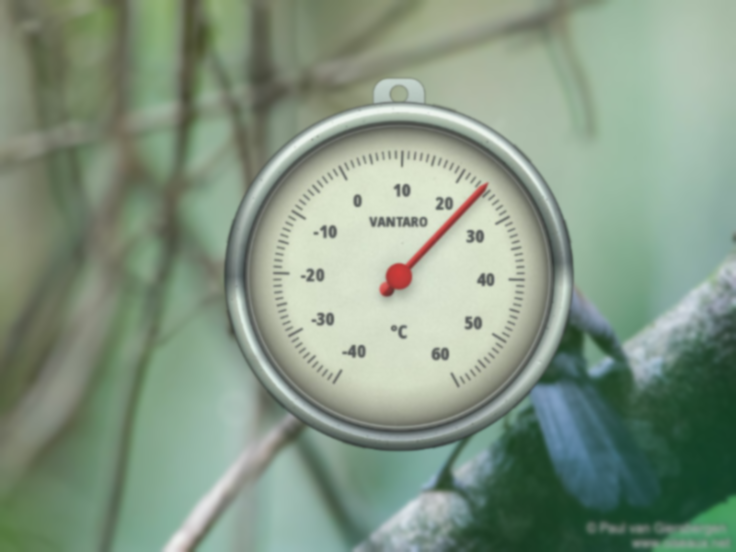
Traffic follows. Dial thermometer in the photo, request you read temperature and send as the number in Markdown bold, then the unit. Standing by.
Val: **24** °C
